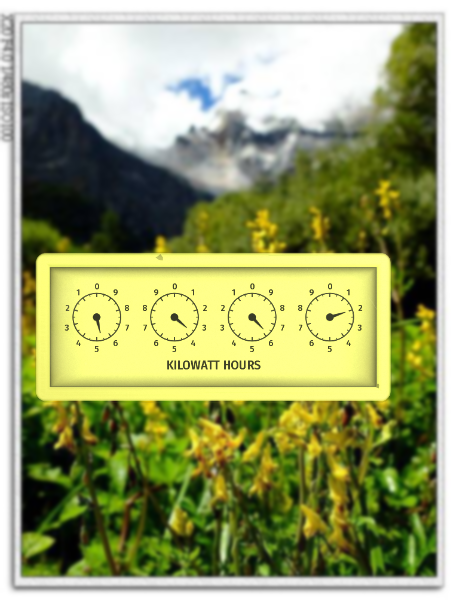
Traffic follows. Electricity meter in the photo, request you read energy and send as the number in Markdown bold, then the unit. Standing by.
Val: **5362** kWh
